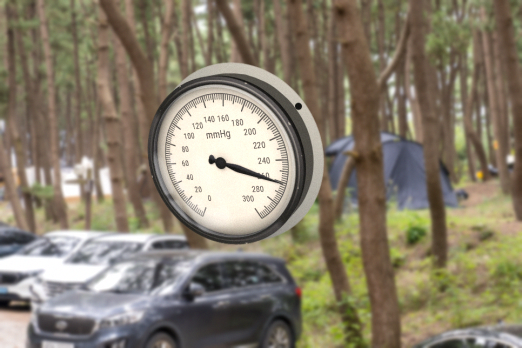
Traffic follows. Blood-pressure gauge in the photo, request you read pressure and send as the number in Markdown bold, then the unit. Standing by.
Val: **260** mmHg
